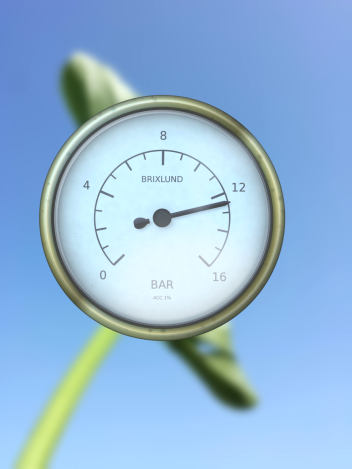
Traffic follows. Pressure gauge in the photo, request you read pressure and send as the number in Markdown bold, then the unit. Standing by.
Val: **12.5** bar
